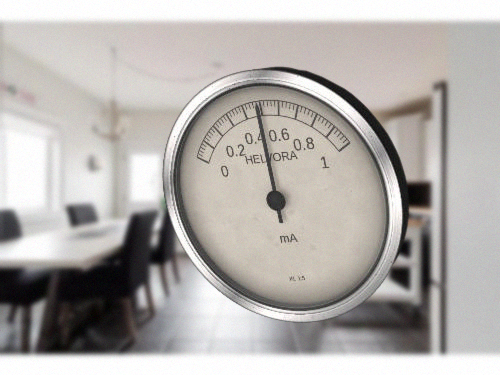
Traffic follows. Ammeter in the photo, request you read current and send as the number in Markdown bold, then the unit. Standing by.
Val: **0.5** mA
